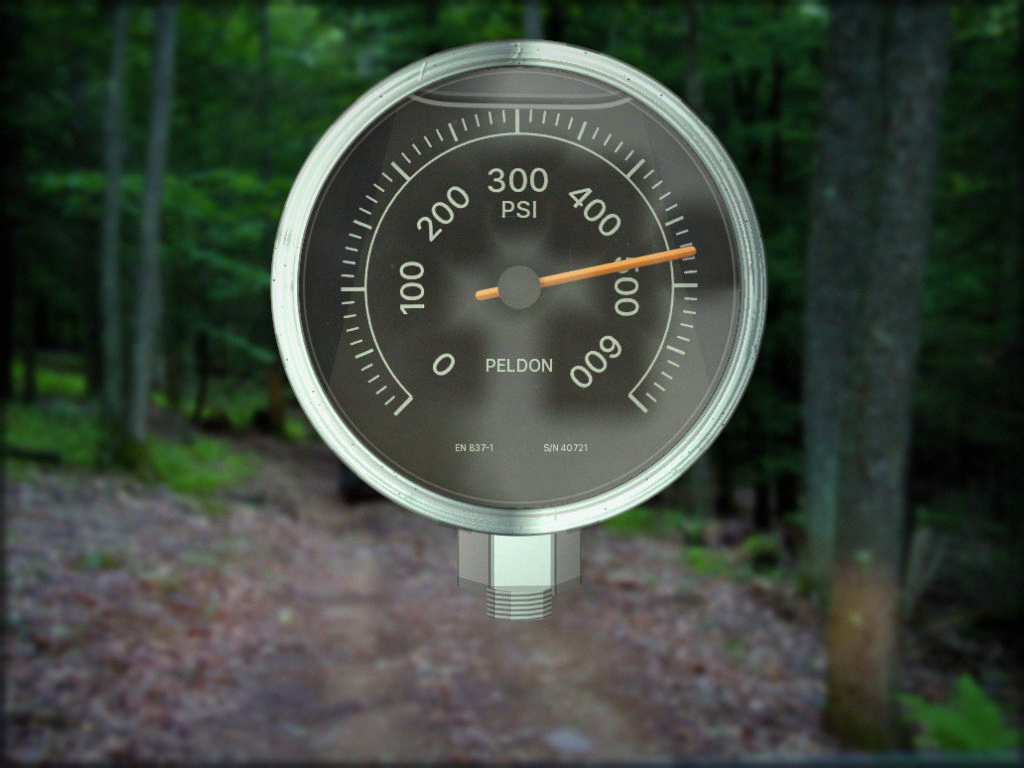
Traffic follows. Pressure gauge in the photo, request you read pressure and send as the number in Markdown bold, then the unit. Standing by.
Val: **475** psi
